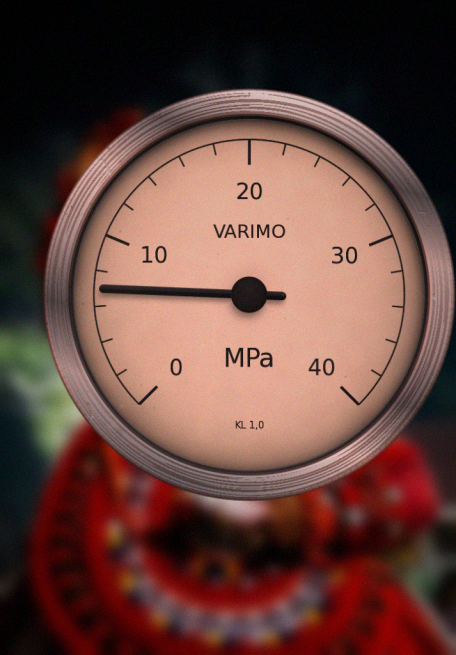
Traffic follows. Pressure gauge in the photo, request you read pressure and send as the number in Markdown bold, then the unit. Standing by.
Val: **7** MPa
